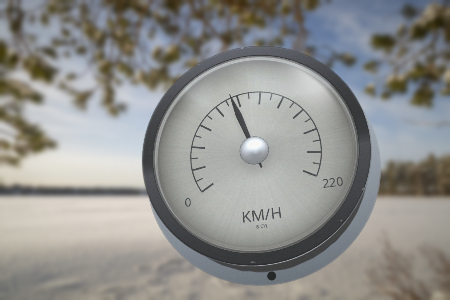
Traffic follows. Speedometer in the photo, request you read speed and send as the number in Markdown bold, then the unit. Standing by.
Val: **95** km/h
